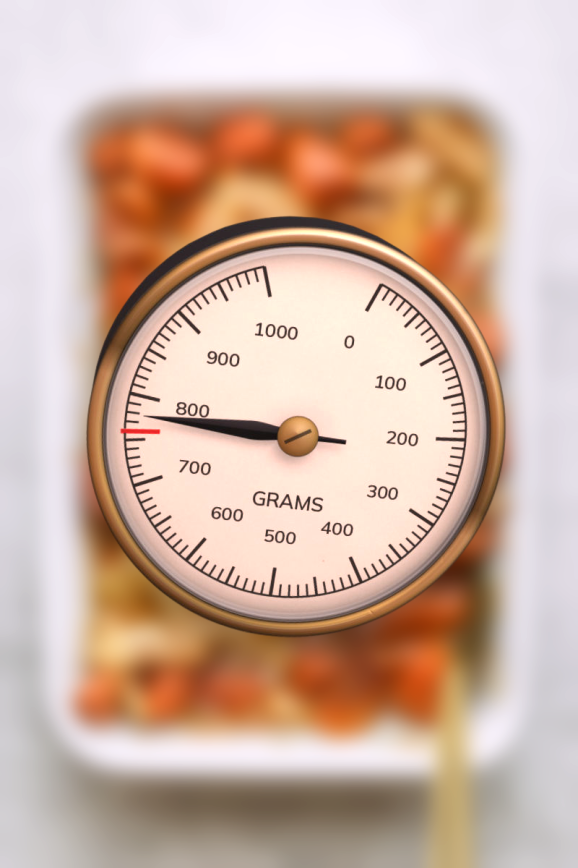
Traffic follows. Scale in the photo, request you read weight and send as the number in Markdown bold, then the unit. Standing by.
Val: **780** g
